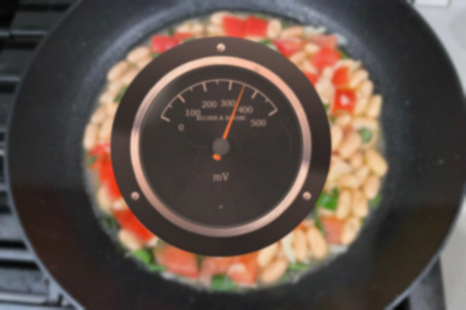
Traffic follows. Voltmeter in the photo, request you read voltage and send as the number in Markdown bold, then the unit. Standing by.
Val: **350** mV
